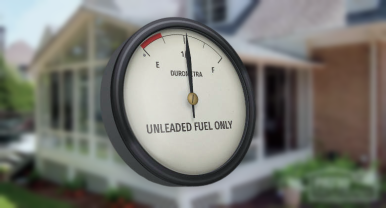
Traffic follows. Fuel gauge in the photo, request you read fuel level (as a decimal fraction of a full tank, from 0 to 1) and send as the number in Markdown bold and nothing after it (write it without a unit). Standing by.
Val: **0.5**
